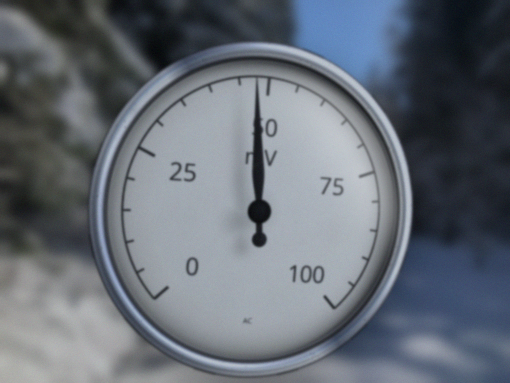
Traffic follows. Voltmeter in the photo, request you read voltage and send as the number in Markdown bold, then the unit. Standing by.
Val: **47.5** mV
